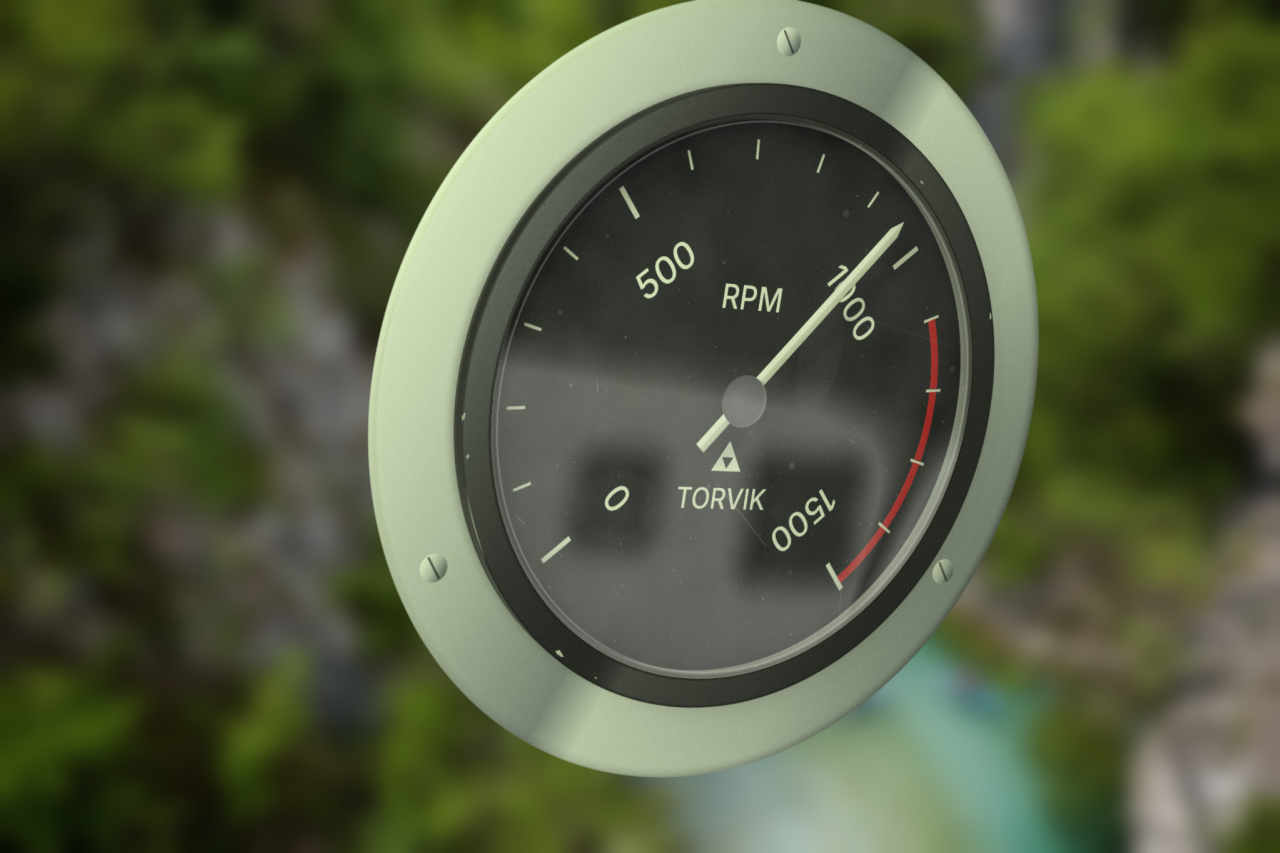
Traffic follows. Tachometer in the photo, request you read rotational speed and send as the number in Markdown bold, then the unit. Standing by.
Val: **950** rpm
